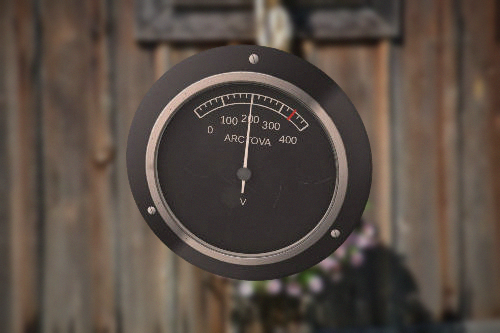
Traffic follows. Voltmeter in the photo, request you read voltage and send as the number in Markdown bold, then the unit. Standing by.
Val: **200** V
